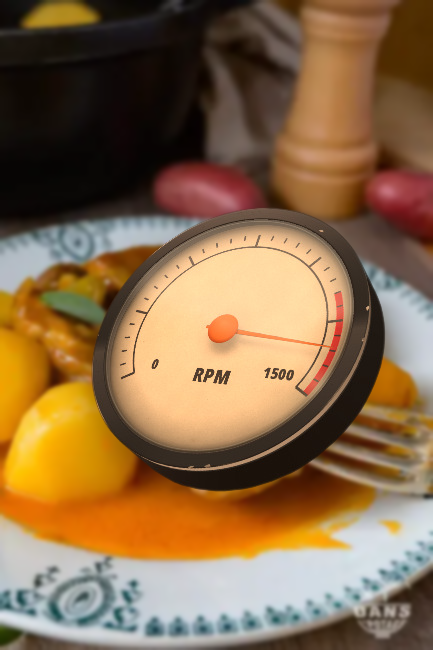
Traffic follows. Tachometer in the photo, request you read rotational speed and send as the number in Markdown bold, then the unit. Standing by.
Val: **1350** rpm
